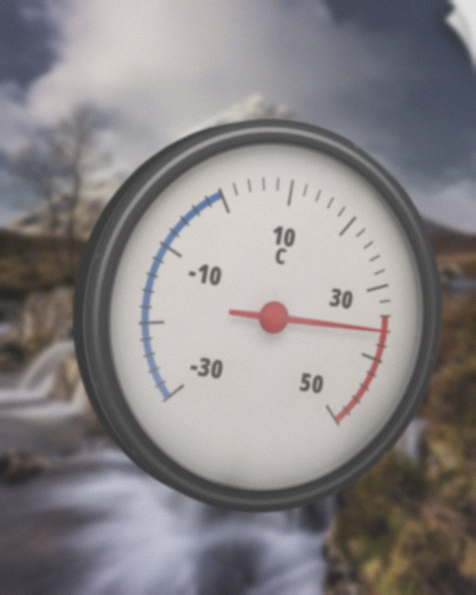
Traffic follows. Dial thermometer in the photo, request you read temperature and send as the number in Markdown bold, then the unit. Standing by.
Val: **36** °C
